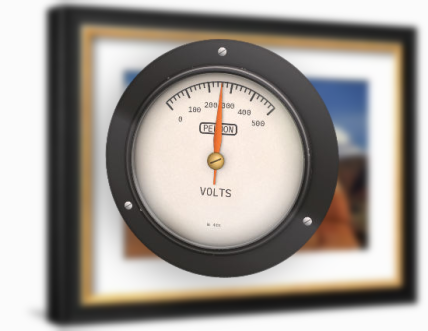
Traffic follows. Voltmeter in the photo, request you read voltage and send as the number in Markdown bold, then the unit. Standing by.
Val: **260** V
